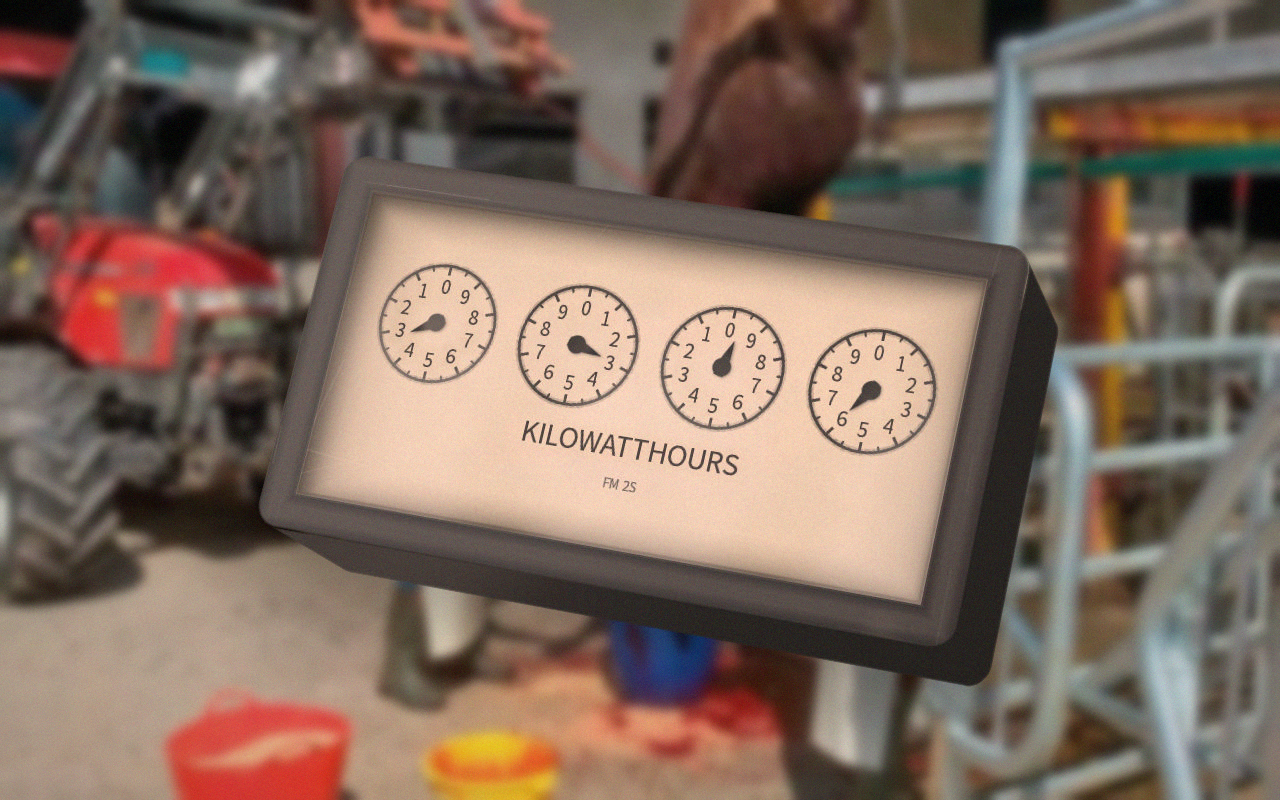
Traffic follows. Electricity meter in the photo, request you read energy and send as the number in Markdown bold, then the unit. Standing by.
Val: **3296** kWh
